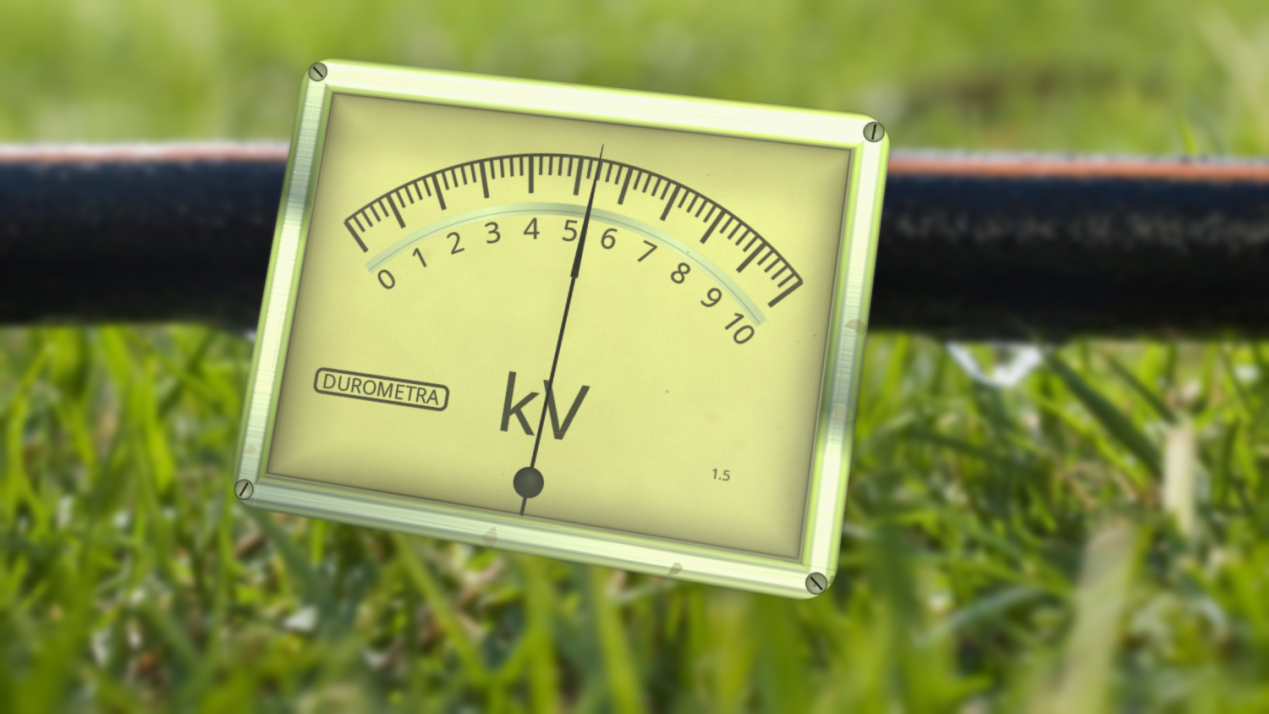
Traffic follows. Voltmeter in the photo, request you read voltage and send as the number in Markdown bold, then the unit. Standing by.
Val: **5.4** kV
